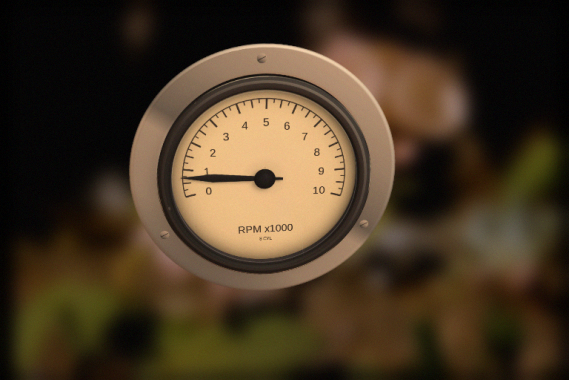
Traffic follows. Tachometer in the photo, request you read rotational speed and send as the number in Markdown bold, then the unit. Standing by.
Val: **750** rpm
